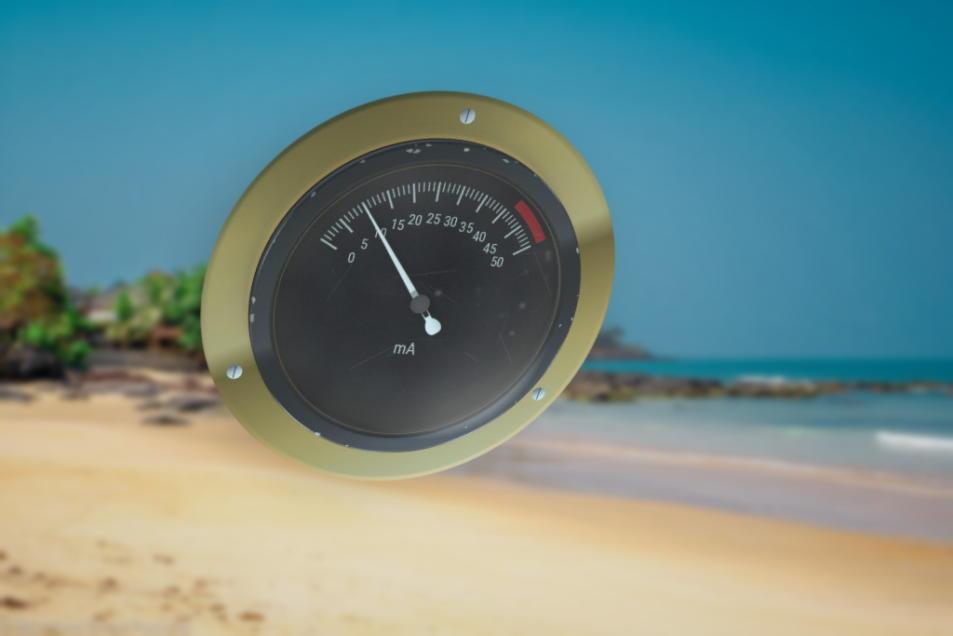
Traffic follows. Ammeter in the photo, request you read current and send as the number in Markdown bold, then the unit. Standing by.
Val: **10** mA
